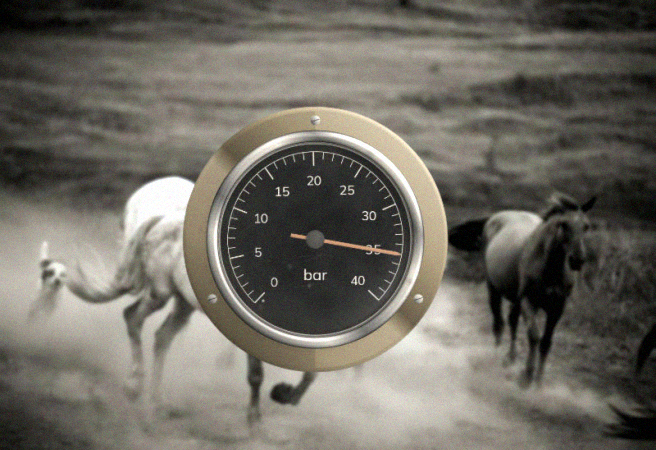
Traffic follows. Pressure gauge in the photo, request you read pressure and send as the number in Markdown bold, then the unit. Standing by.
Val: **35** bar
